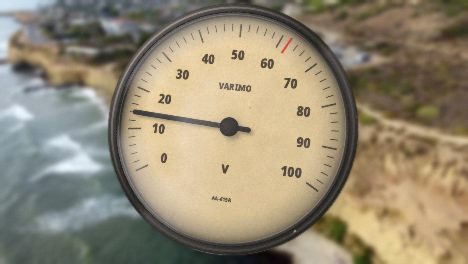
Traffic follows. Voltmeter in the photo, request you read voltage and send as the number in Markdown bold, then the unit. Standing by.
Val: **14** V
